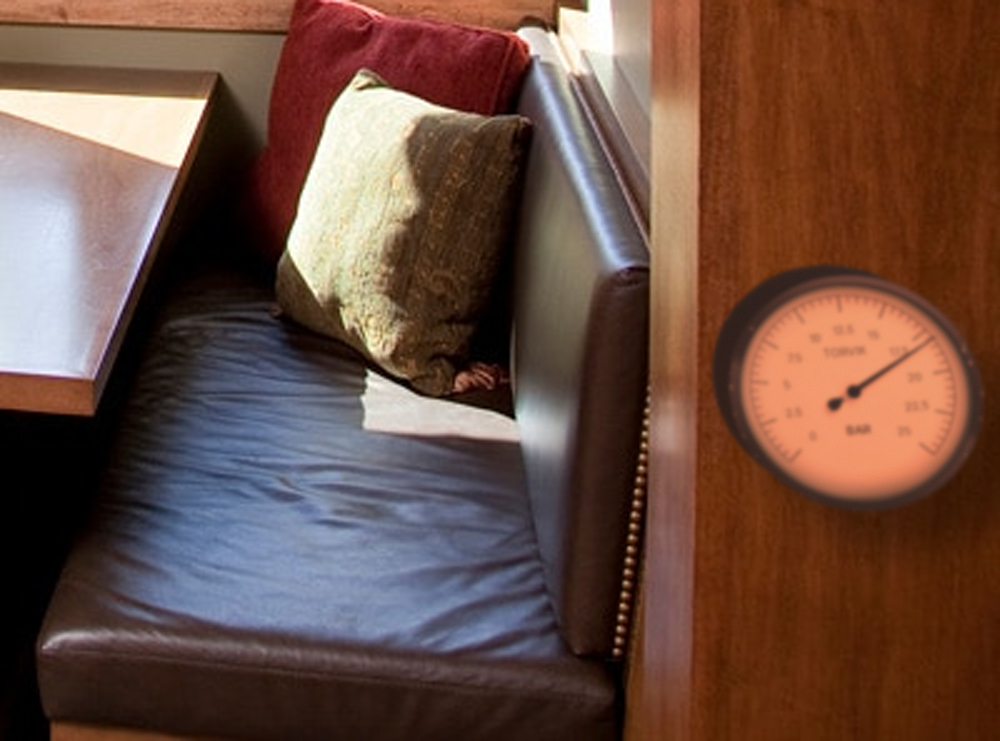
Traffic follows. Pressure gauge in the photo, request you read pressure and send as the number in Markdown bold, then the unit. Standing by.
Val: **18** bar
